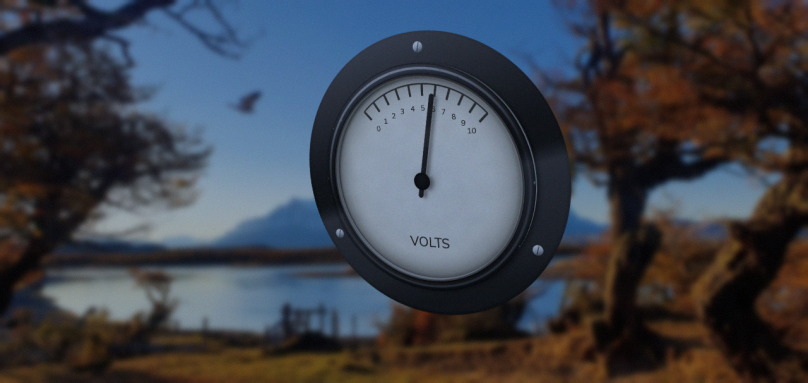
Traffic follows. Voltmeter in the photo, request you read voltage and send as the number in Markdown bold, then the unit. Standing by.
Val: **6** V
